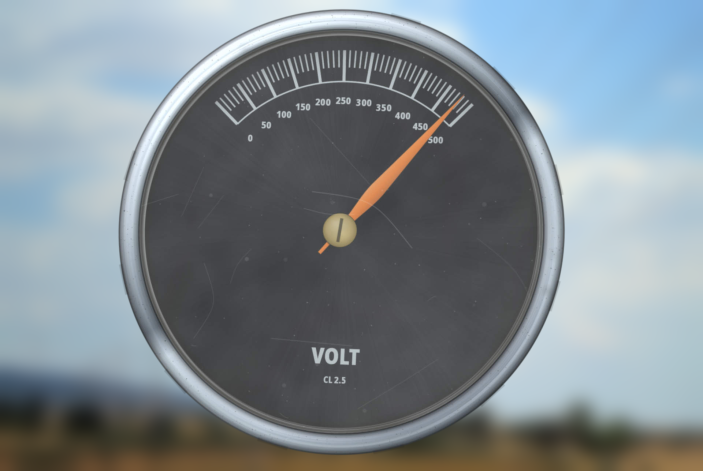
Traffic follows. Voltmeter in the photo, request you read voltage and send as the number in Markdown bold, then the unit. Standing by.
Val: **480** V
